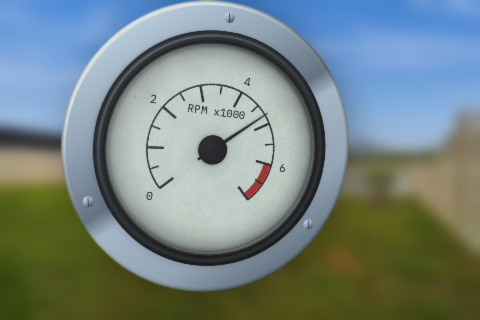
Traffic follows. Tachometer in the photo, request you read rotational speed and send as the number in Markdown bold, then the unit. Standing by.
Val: **4750** rpm
